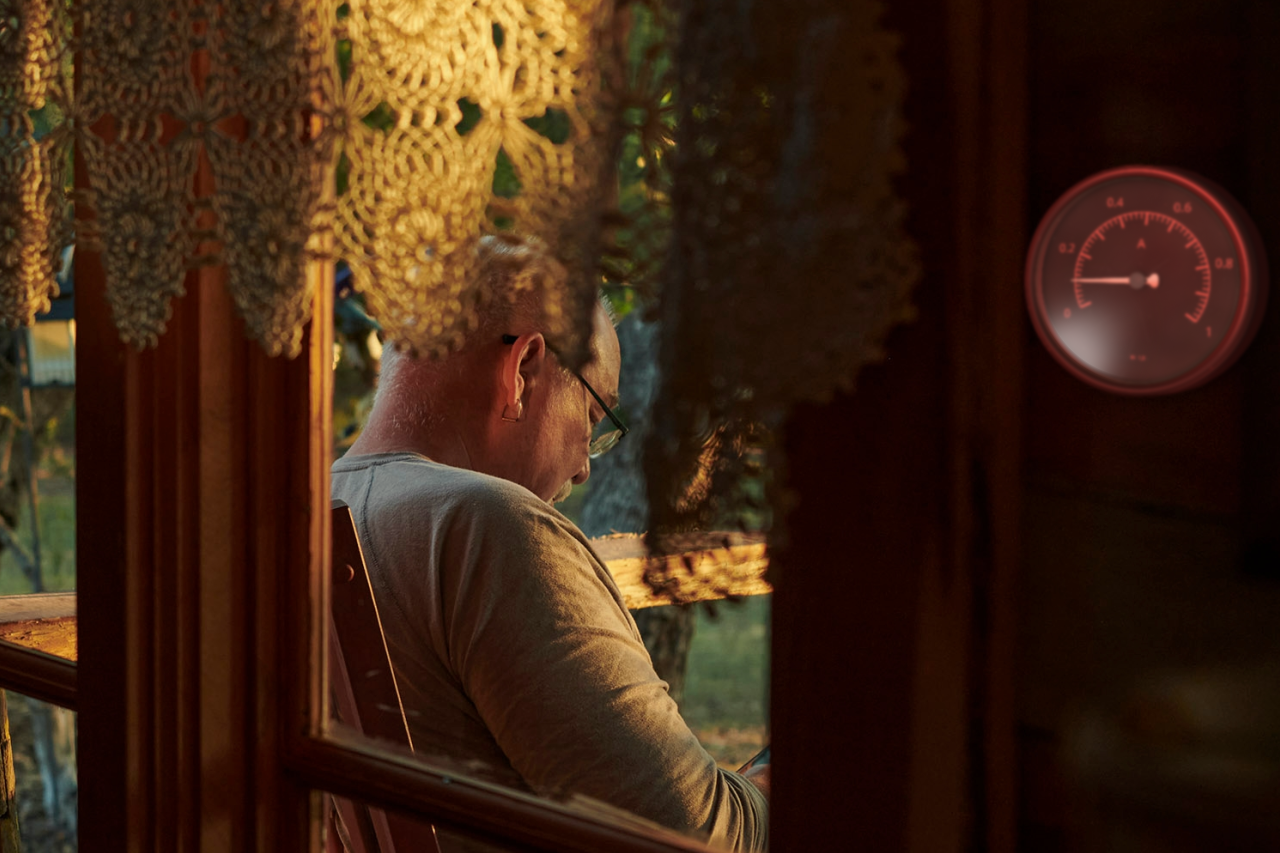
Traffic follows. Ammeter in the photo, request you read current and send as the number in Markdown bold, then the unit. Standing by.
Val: **0.1** A
